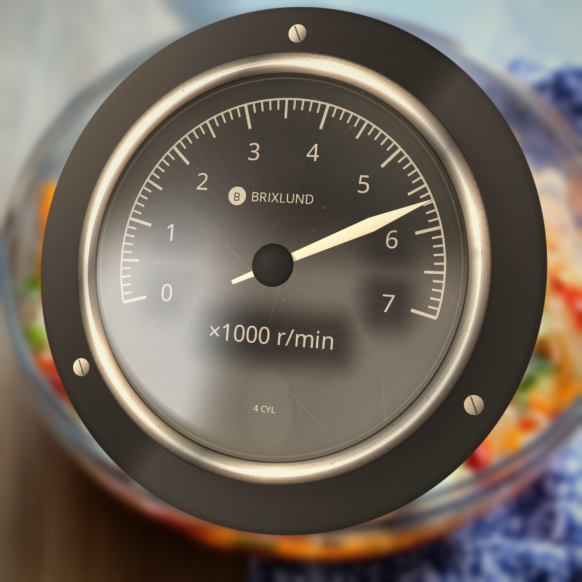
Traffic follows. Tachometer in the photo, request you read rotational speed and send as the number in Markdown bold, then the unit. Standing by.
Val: **5700** rpm
